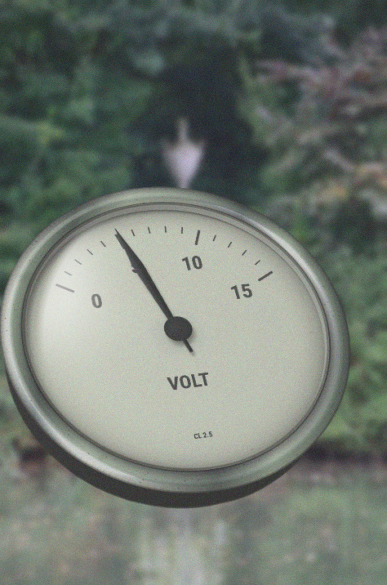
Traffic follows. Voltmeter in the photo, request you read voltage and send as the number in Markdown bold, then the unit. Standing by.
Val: **5** V
